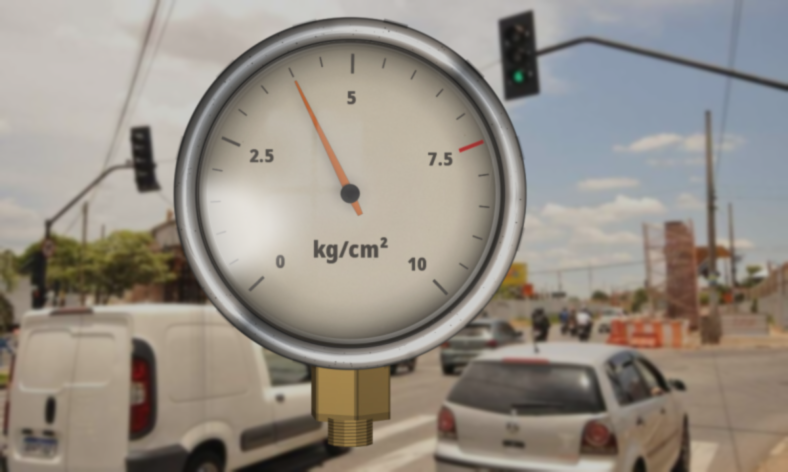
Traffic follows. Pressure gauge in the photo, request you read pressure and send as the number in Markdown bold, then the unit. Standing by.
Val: **4** kg/cm²
